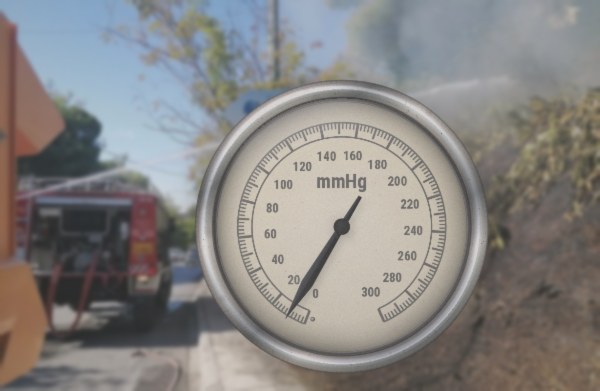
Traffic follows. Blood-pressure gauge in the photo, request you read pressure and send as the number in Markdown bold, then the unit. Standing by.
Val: **10** mmHg
